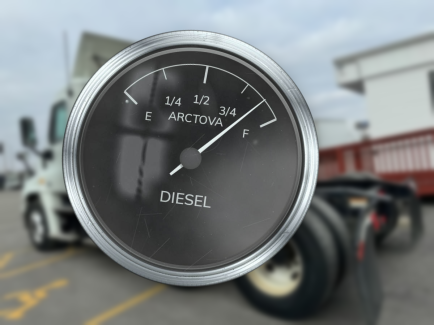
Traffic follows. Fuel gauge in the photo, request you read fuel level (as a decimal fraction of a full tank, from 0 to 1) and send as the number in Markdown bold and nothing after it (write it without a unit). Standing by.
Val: **0.875**
